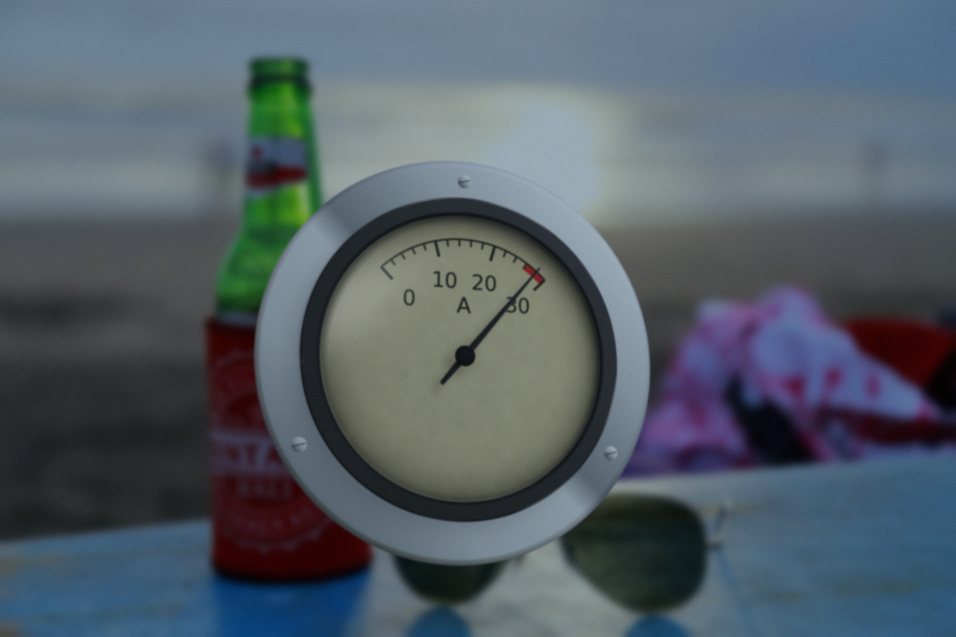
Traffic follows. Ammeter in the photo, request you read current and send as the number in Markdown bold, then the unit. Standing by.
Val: **28** A
